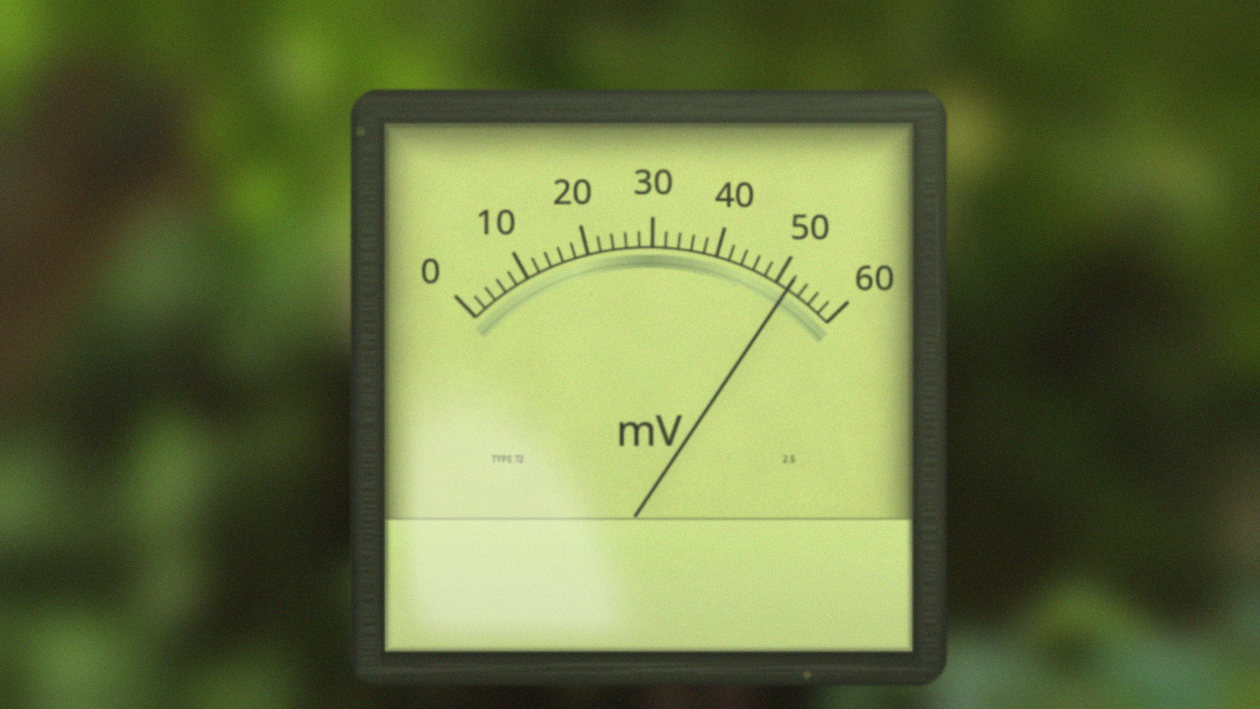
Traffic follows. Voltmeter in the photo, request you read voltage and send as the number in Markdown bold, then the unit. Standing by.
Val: **52** mV
